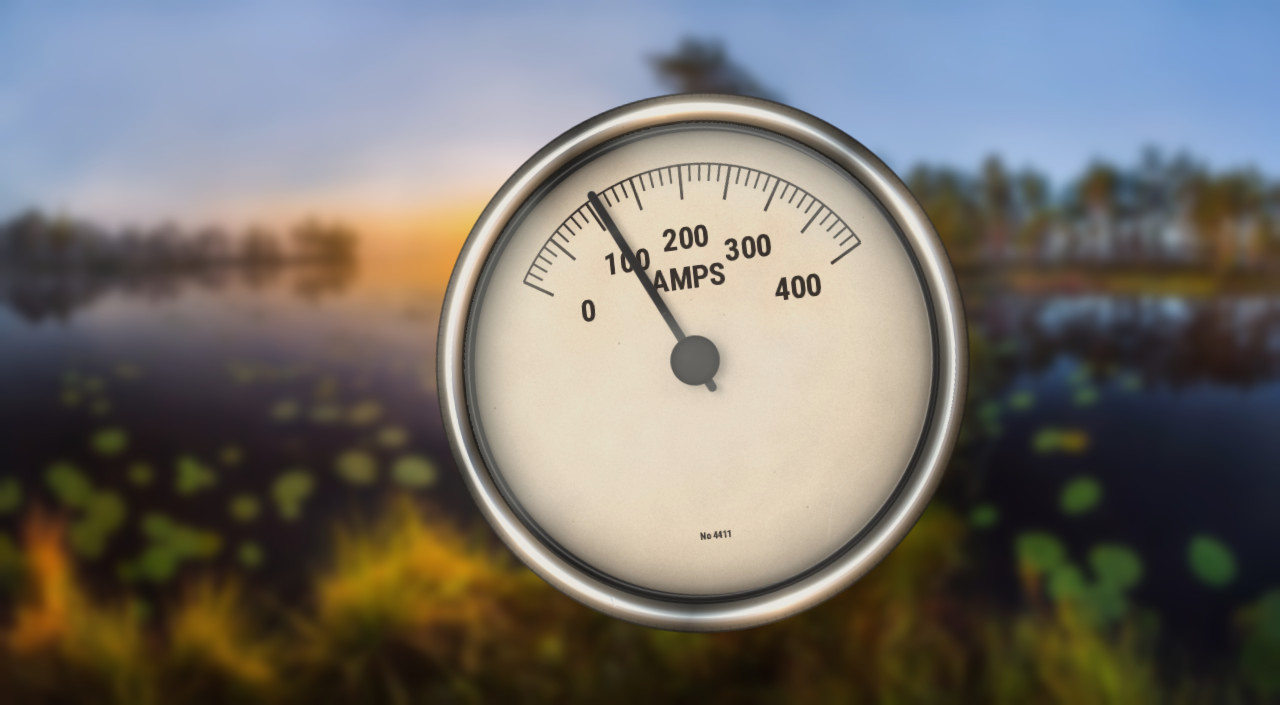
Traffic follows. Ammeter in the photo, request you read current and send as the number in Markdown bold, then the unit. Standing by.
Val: **110** A
